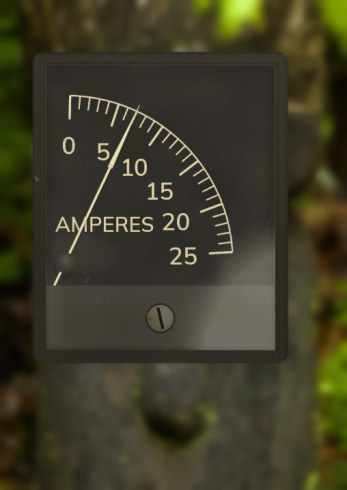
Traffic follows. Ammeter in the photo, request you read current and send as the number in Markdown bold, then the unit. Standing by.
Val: **7** A
